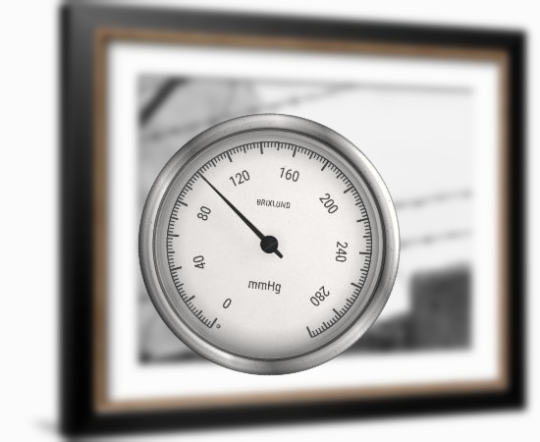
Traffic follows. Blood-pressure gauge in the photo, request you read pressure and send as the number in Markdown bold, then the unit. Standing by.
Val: **100** mmHg
